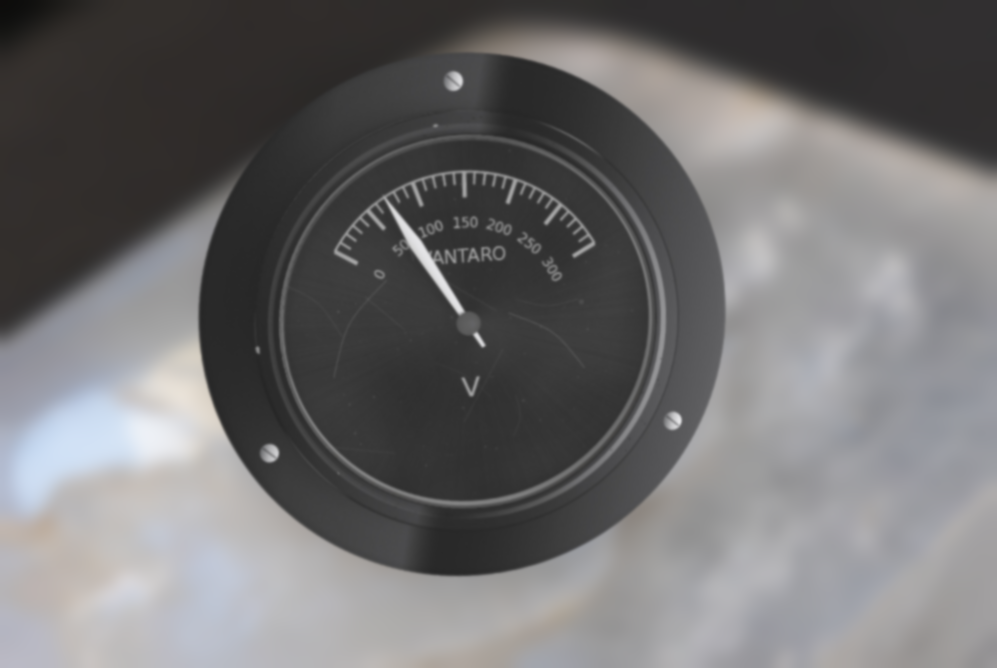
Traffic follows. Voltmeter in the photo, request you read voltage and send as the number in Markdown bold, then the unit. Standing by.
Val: **70** V
